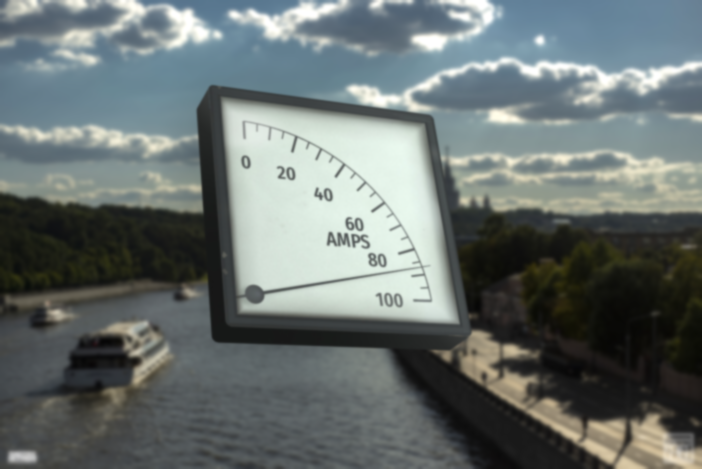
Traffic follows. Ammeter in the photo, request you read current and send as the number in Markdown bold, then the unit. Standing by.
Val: **87.5** A
